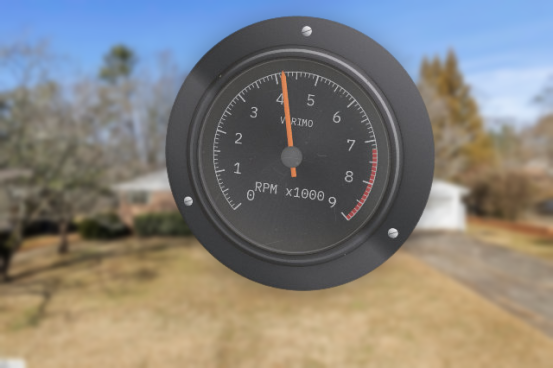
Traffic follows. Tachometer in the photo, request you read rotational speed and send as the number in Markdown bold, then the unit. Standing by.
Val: **4200** rpm
